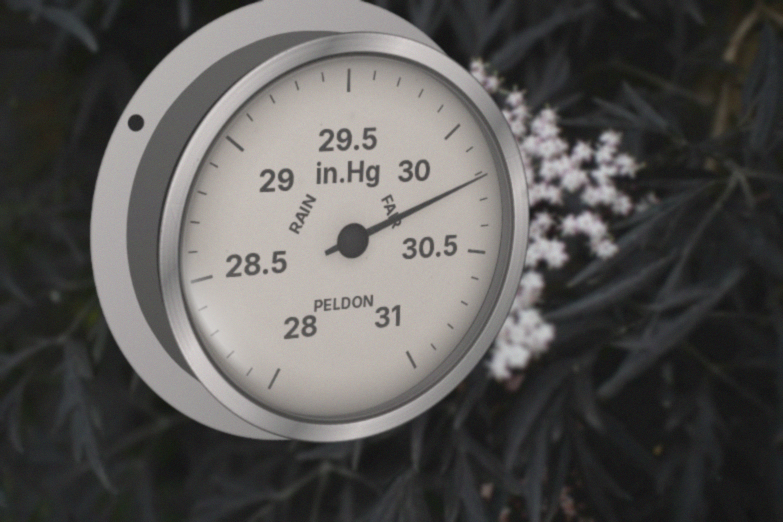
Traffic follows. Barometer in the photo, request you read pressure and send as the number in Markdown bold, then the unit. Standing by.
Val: **30.2** inHg
